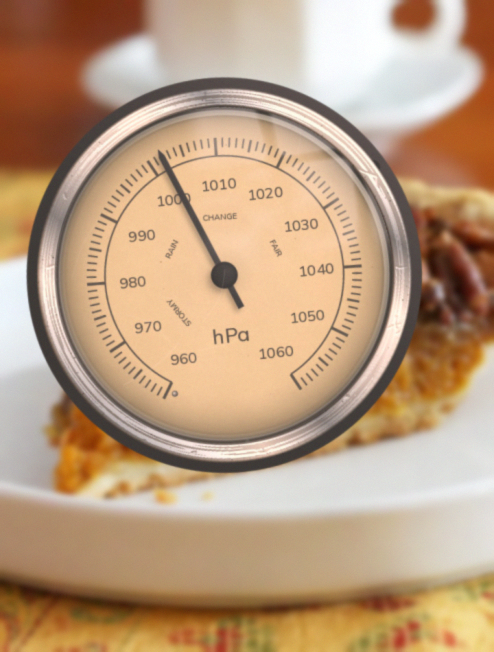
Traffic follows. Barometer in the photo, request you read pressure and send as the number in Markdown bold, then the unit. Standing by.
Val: **1002** hPa
